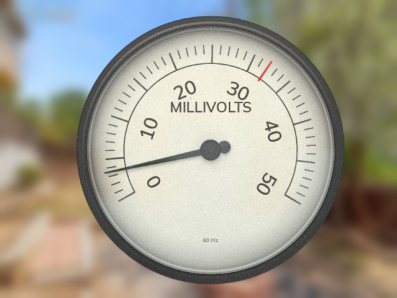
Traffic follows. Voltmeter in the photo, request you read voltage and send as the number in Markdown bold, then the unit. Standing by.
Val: **3.5** mV
